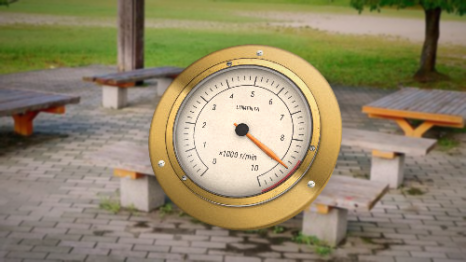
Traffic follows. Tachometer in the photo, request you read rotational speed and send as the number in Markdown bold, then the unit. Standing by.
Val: **9000** rpm
